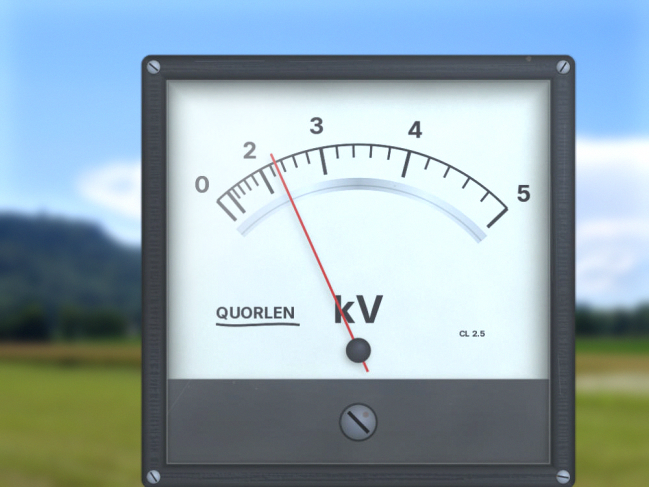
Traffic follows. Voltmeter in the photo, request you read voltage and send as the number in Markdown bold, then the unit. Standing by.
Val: **2.3** kV
